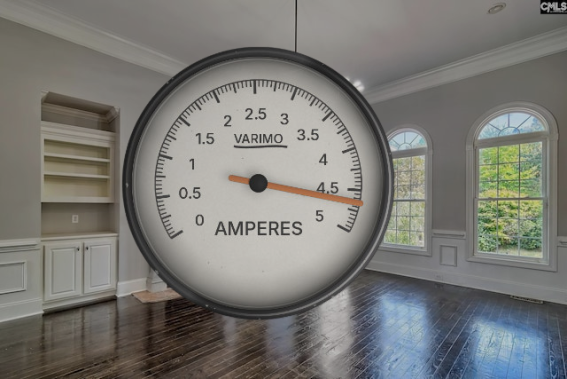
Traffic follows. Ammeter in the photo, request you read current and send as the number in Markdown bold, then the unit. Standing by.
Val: **4.65** A
